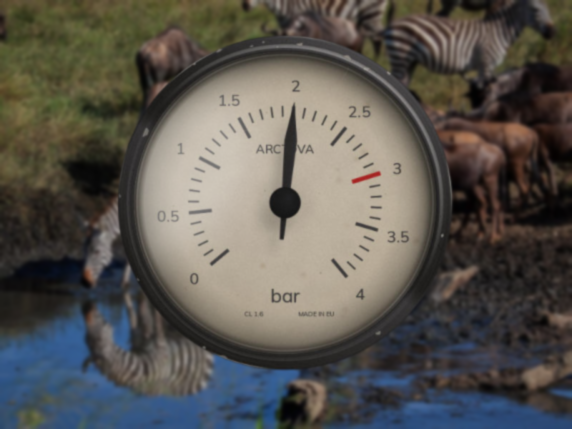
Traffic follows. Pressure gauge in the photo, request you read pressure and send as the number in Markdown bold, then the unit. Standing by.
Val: **2** bar
